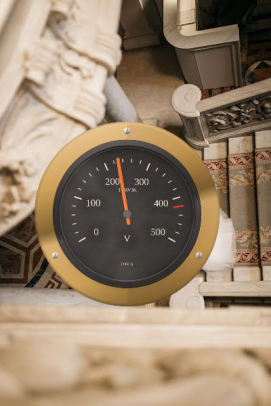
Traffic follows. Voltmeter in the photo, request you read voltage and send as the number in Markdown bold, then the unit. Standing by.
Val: **230** V
